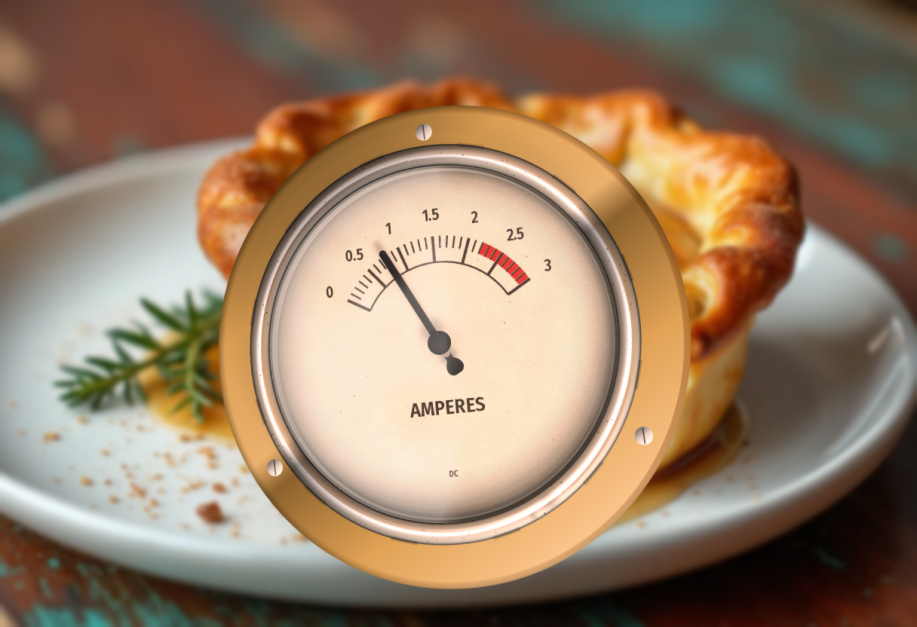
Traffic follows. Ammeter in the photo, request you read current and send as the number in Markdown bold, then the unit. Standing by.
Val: **0.8** A
